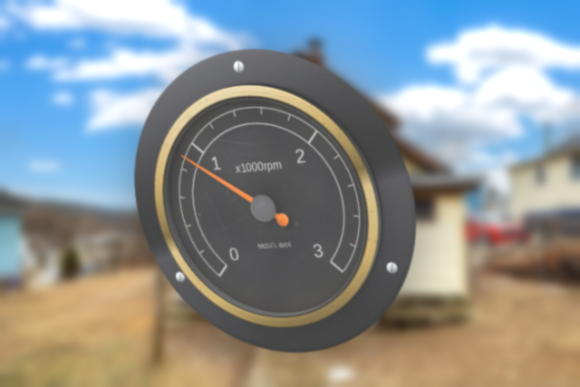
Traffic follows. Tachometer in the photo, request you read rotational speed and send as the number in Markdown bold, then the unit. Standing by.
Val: **900** rpm
